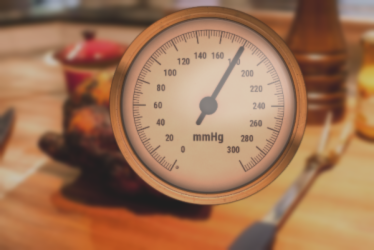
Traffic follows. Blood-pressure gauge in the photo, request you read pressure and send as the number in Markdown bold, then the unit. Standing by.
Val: **180** mmHg
